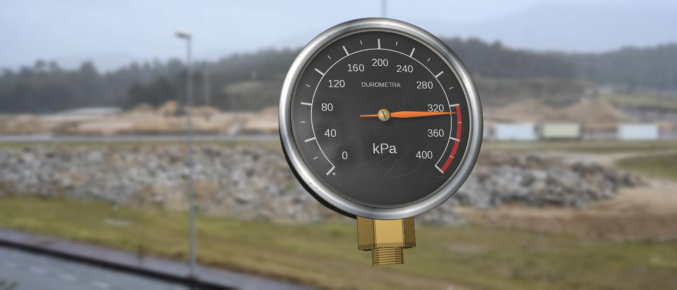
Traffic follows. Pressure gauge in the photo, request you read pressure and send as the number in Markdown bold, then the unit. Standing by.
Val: **330** kPa
